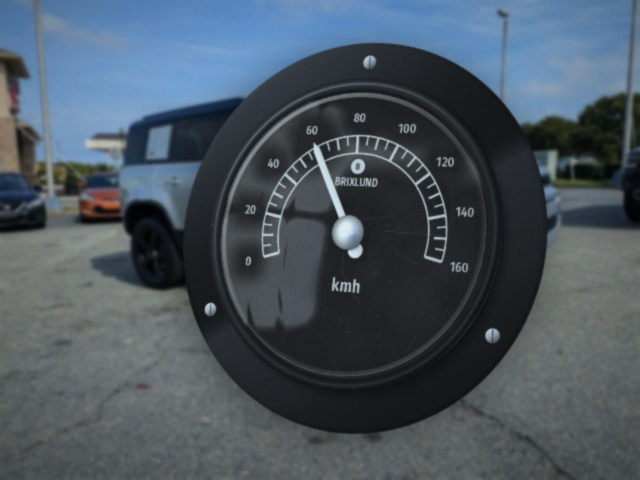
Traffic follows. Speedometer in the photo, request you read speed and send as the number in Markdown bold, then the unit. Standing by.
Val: **60** km/h
